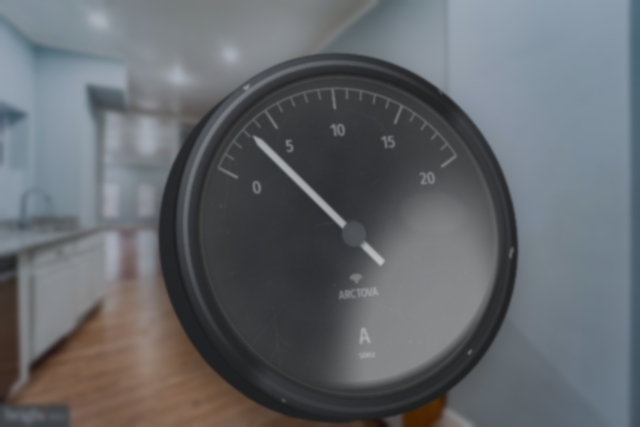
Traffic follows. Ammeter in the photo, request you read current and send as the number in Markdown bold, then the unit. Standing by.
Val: **3** A
